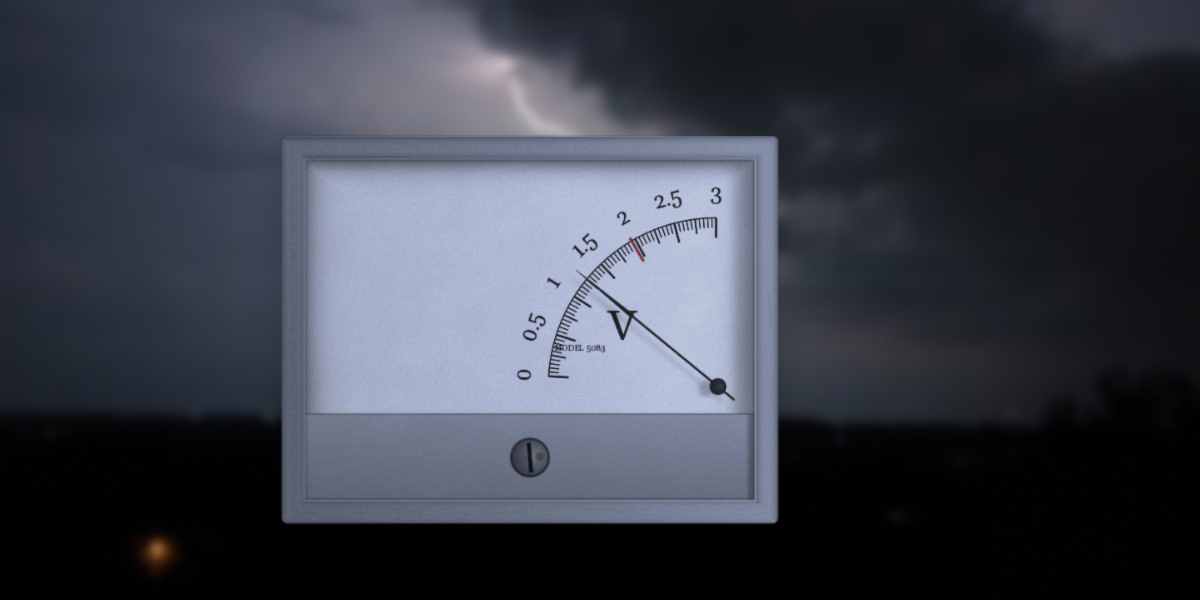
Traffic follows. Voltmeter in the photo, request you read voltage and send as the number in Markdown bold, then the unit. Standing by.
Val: **1.25** V
